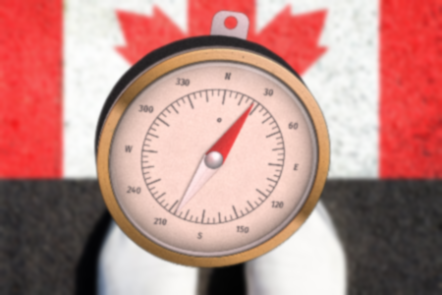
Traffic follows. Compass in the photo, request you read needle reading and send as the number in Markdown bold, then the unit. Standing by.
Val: **25** °
